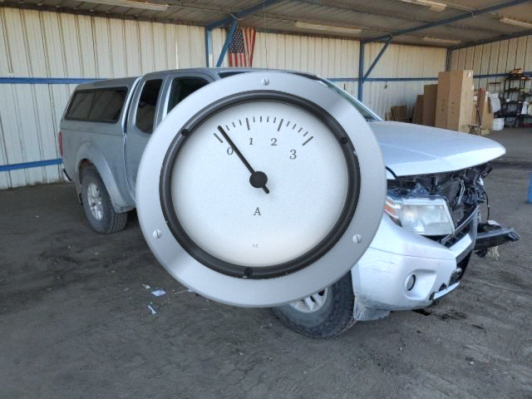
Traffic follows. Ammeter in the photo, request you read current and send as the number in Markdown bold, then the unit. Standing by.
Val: **0.2** A
